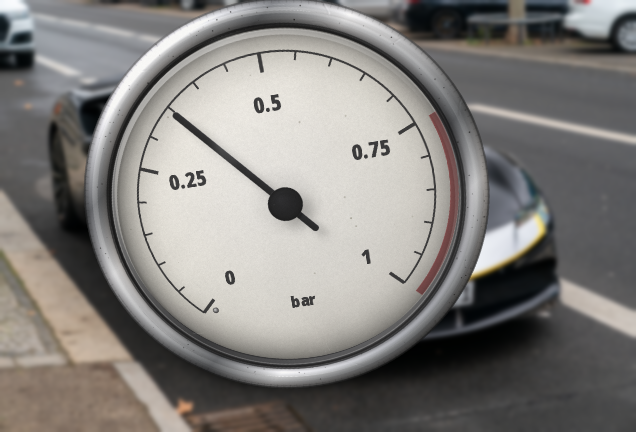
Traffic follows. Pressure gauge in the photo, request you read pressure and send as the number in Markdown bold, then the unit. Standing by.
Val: **0.35** bar
